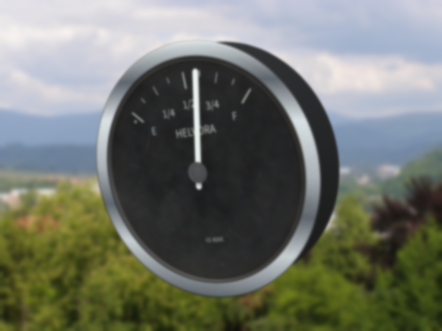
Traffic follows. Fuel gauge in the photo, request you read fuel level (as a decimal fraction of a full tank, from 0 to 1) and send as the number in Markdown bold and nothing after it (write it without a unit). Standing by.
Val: **0.625**
